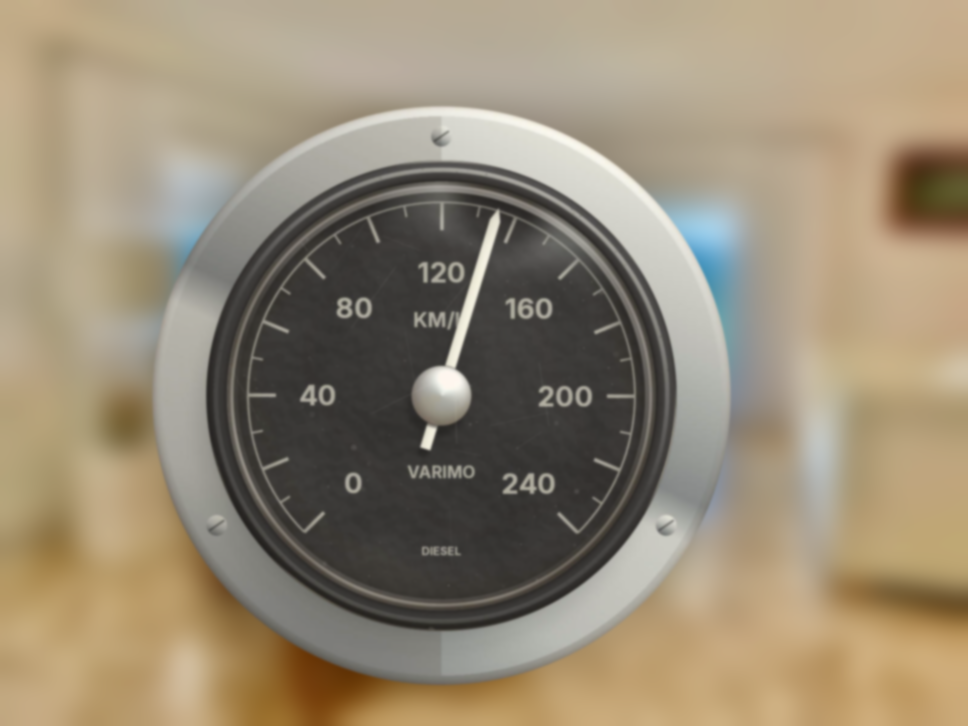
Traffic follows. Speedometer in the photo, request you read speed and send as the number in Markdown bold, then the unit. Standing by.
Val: **135** km/h
